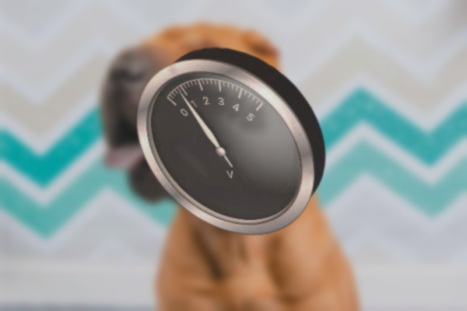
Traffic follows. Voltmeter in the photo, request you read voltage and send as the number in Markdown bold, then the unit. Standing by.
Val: **1** V
